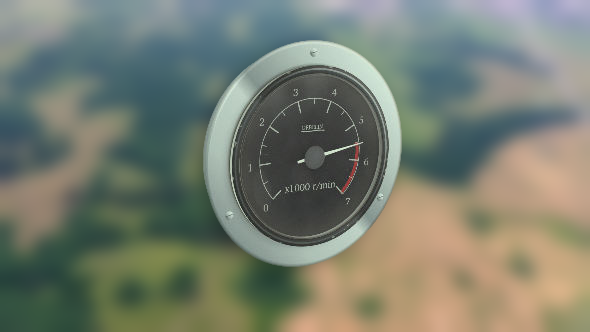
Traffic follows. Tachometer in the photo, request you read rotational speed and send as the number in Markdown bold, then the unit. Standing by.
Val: **5500** rpm
